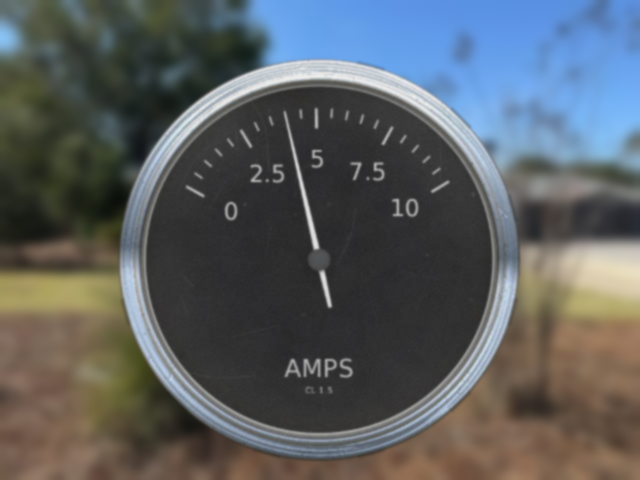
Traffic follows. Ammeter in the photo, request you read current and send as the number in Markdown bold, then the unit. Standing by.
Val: **4** A
